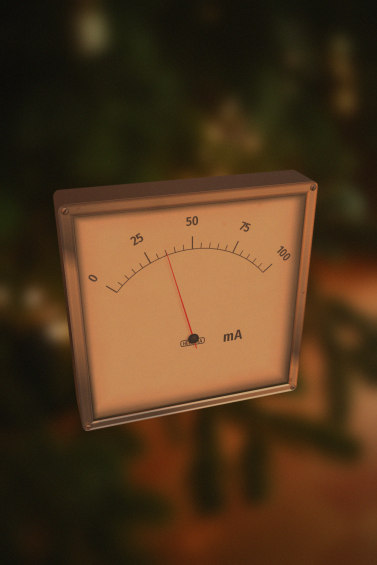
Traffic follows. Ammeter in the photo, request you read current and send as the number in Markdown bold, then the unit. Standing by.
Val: **35** mA
